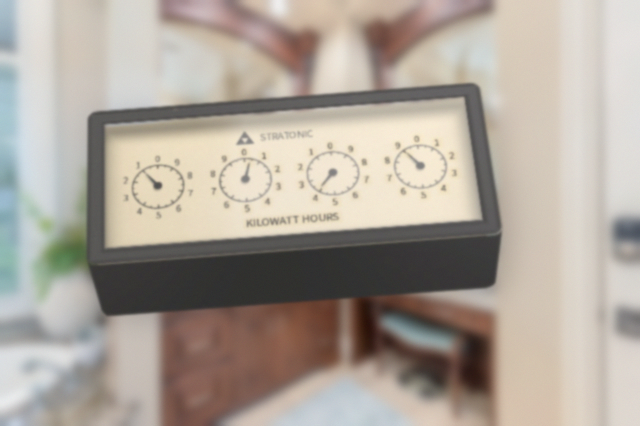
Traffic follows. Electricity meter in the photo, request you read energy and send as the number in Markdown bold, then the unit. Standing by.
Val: **1039** kWh
